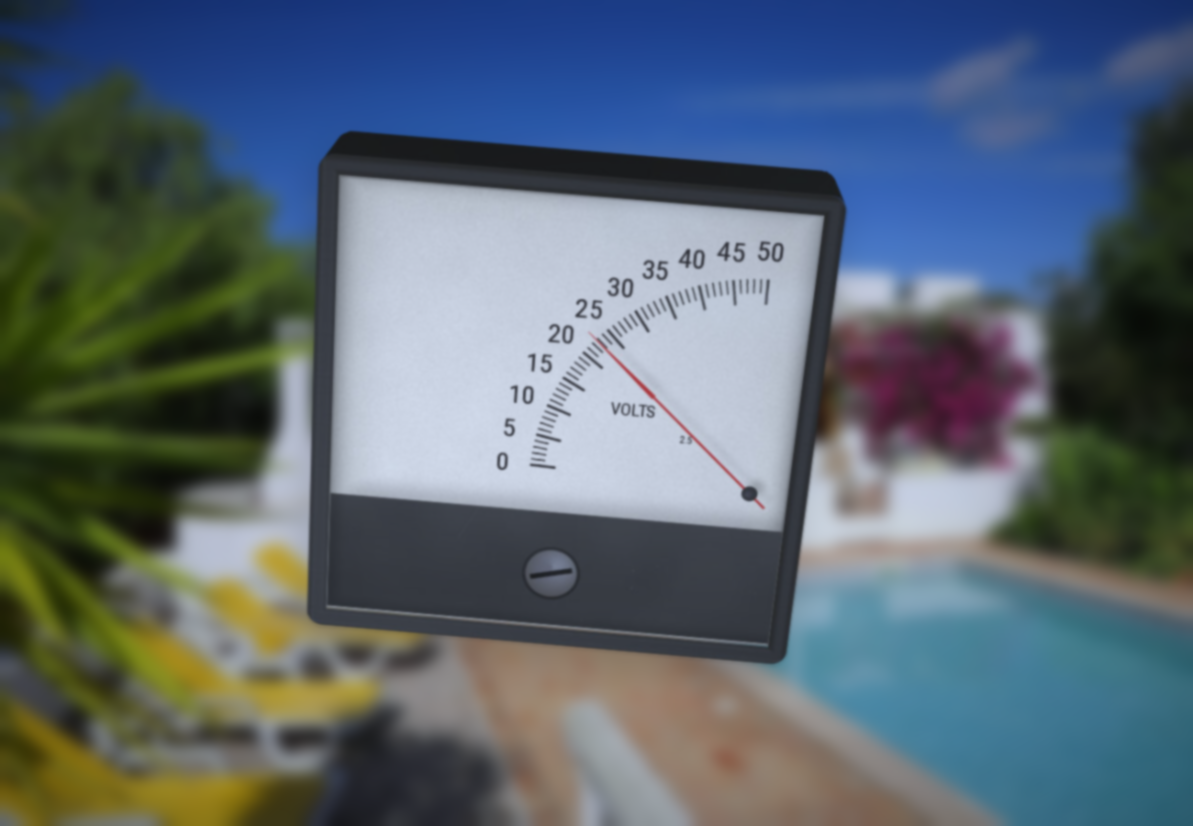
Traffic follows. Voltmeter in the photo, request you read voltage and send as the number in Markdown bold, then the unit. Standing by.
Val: **23** V
